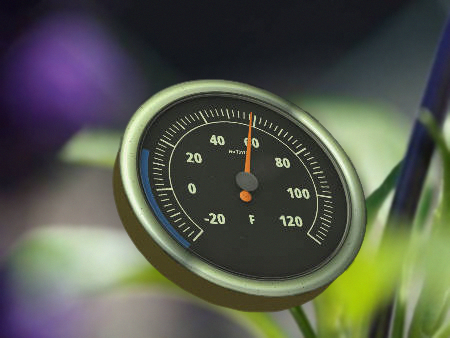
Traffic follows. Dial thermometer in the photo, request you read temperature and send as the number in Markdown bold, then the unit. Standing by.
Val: **58** °F
